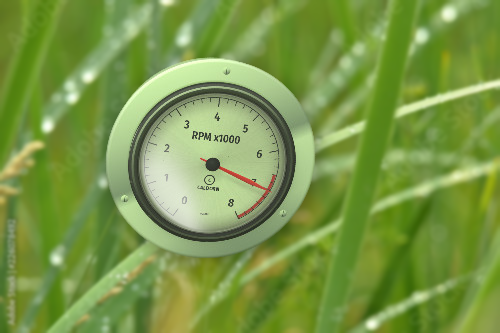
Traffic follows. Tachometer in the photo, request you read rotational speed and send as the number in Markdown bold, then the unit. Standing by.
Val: **7000** rpm
